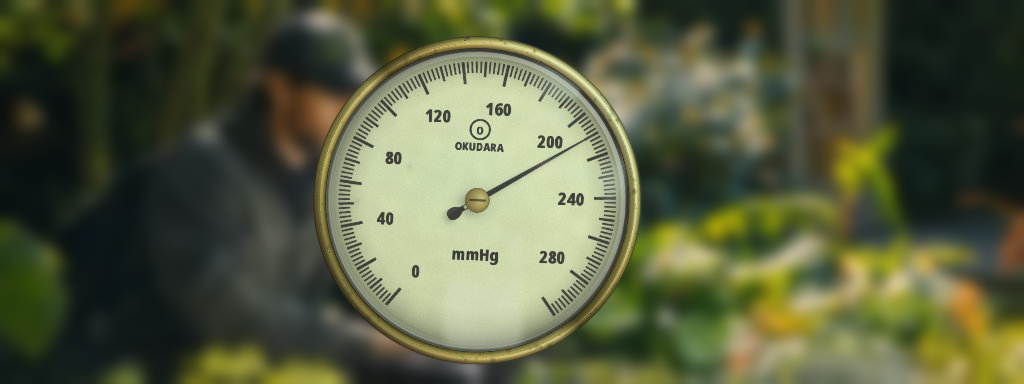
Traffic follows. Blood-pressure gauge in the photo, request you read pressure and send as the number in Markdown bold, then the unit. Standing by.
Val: **210** mmHg
